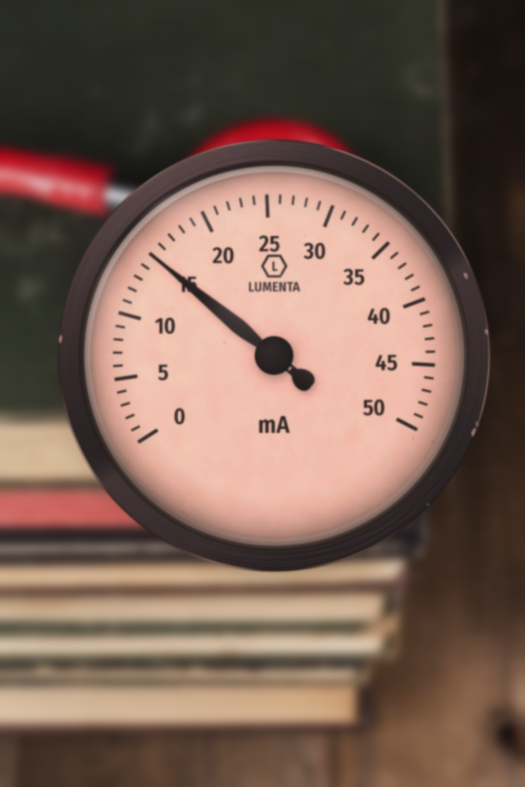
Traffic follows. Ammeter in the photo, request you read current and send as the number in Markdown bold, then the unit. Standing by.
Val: **15** mA
